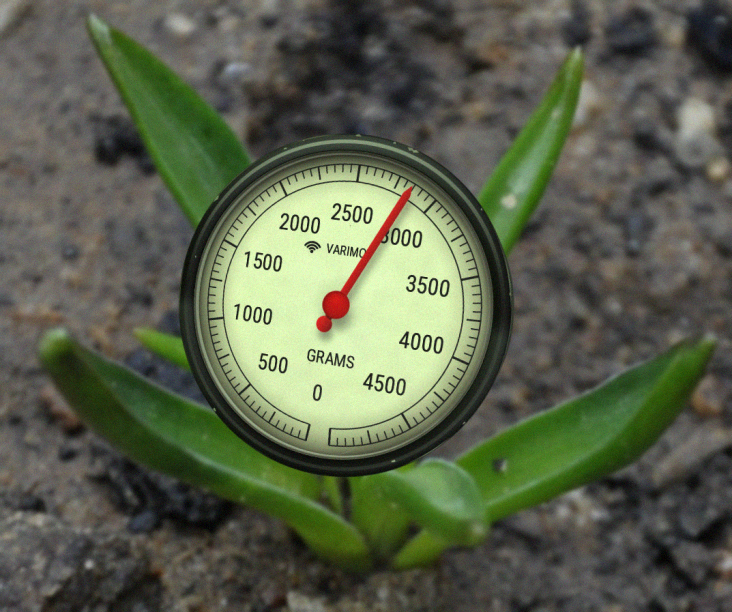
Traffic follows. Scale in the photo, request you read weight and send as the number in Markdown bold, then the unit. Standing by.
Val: **2850** g
